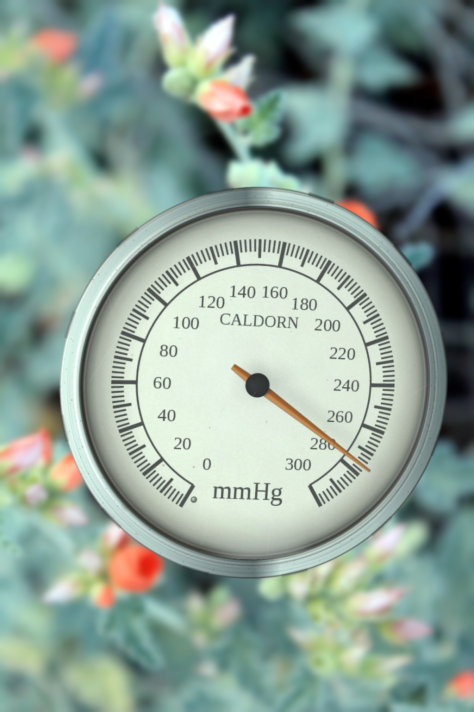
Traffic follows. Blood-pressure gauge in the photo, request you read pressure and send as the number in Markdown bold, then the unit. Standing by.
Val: **276** mmHg
